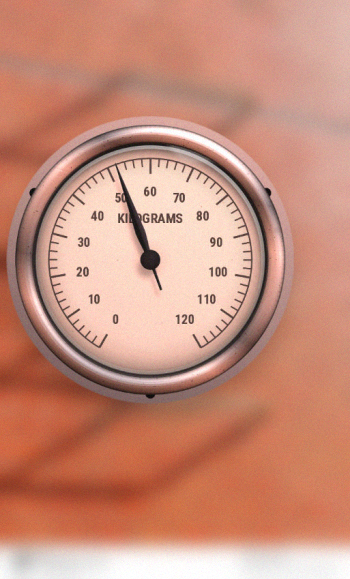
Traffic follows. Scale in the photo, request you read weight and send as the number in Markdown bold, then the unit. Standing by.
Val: **52** kg
